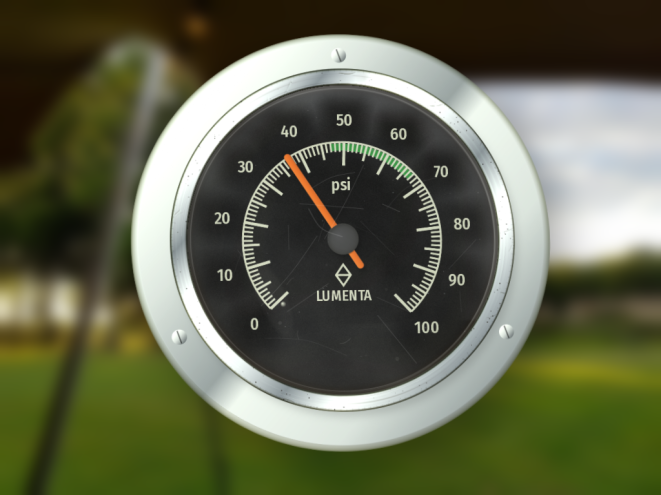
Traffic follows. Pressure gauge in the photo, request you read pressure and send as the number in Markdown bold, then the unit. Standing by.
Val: **37** psi
